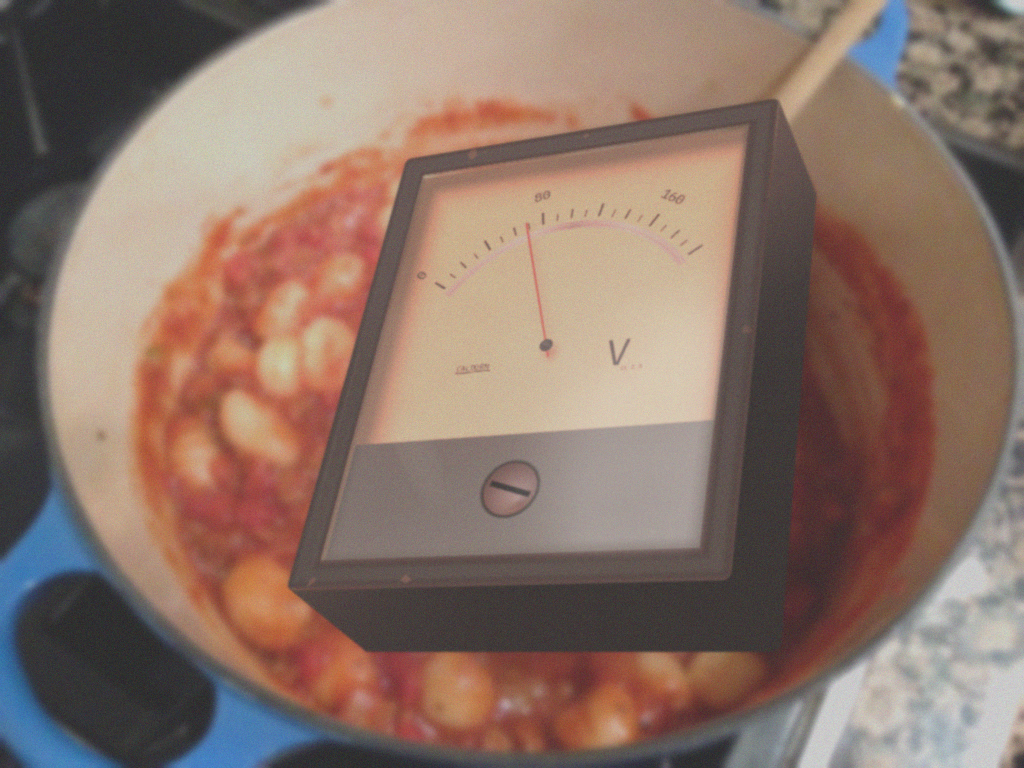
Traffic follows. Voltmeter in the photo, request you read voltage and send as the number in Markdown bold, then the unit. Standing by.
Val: **70** V
